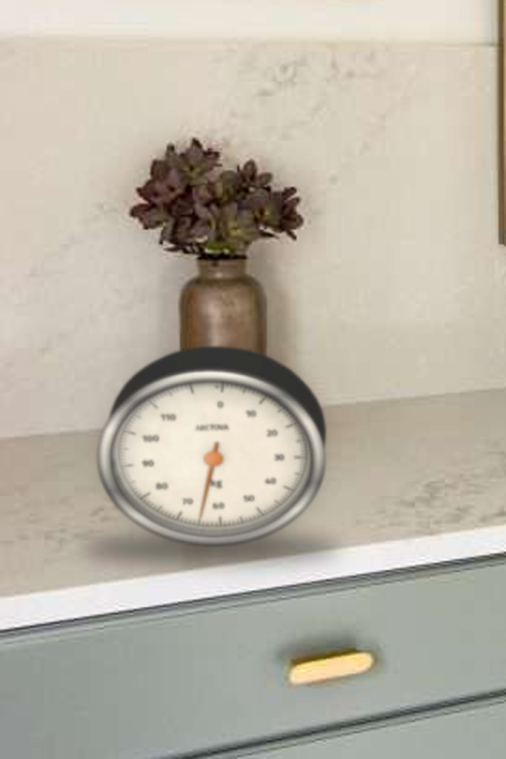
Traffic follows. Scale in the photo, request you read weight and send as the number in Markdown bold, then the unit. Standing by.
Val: **65** kg
